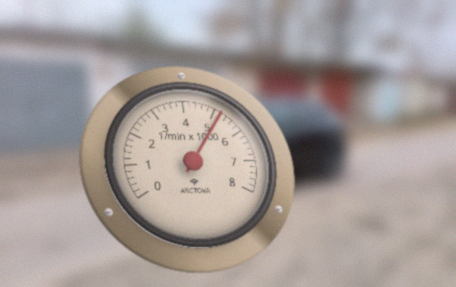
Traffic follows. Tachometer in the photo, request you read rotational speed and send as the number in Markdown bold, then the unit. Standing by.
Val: **5200** rpm
